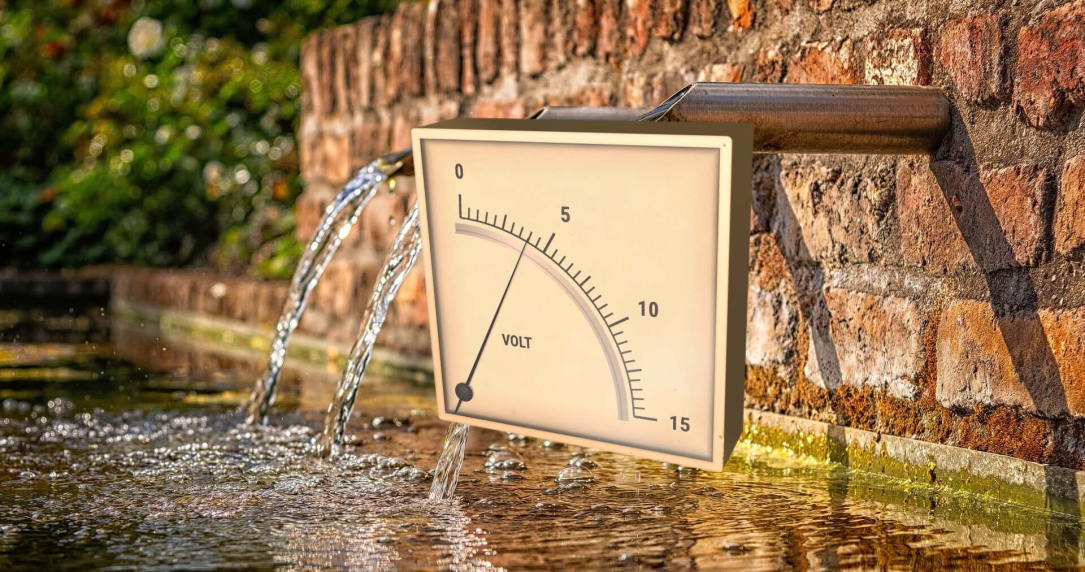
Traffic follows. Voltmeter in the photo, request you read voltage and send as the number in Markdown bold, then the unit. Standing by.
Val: **4** V
